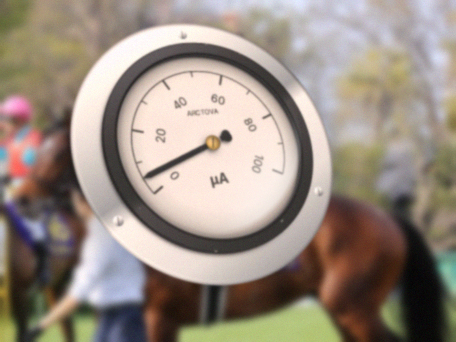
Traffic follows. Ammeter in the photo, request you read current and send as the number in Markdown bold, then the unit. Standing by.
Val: **5** µA
